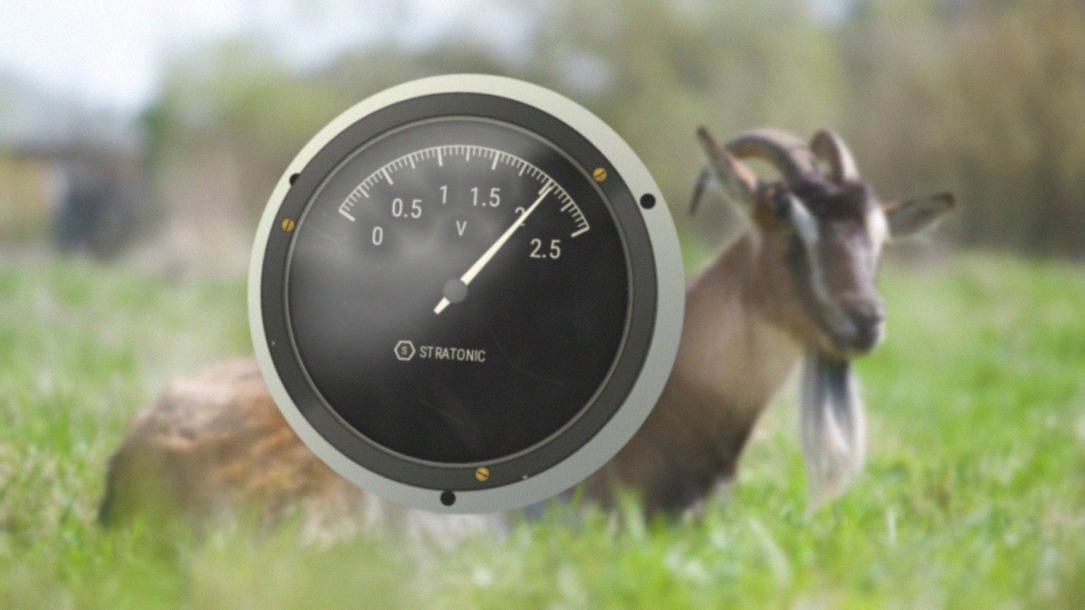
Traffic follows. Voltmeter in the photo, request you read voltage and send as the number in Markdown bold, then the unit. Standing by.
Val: **2.05** V
